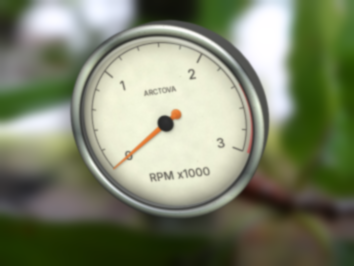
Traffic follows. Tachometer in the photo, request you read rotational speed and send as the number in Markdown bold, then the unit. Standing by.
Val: **0** rpm
